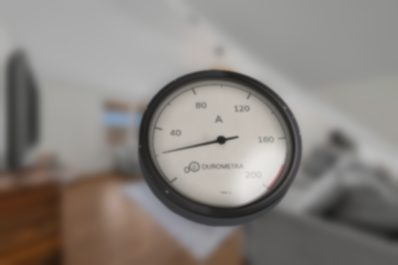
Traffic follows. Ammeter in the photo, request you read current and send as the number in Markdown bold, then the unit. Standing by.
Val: **20** A
